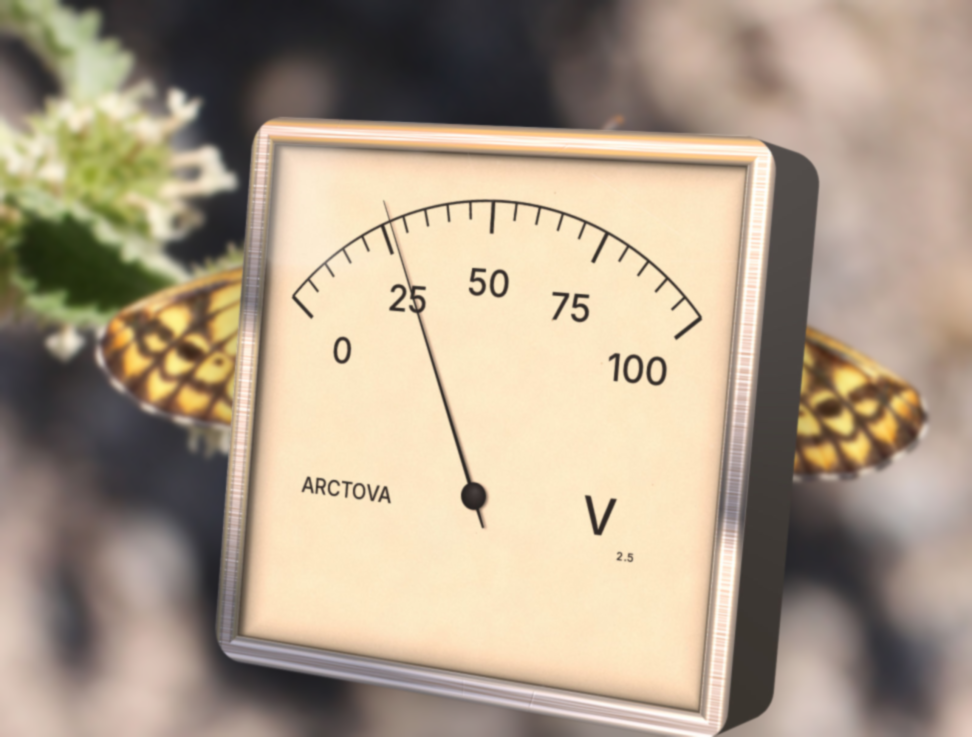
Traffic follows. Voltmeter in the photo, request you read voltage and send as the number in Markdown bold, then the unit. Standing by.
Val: **27.5** V
